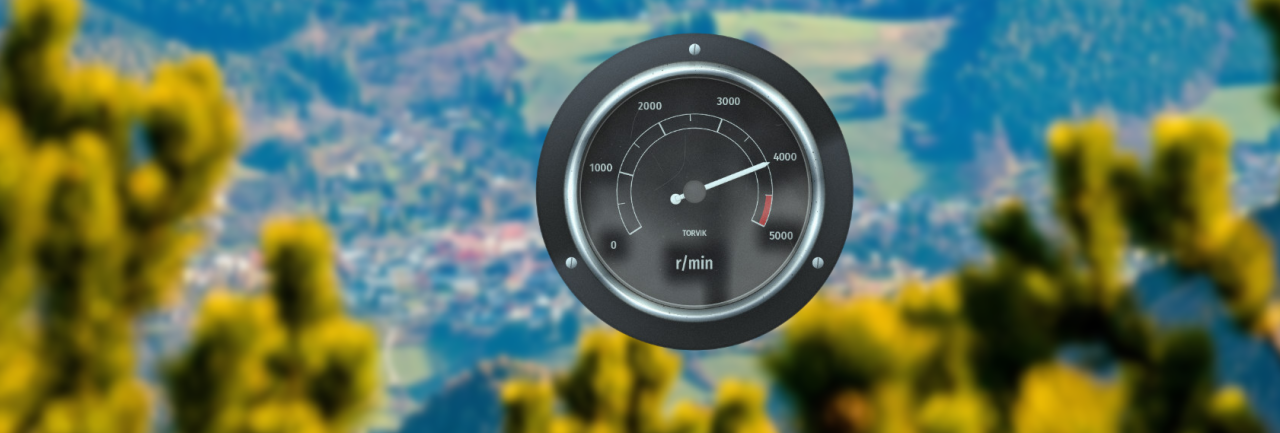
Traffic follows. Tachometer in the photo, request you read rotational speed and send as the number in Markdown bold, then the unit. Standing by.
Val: **4000** rpm
